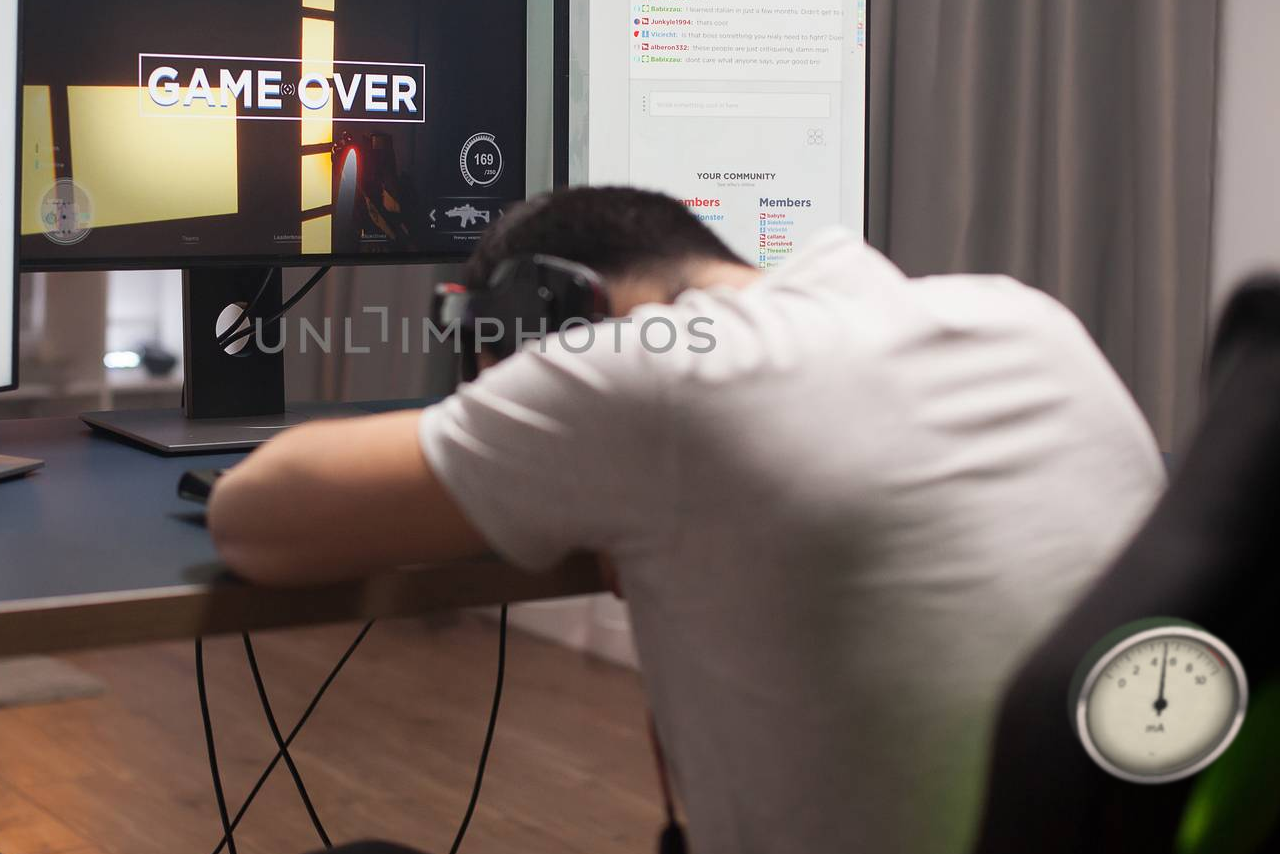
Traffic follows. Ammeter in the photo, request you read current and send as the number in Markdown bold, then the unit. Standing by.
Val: **5** mA
